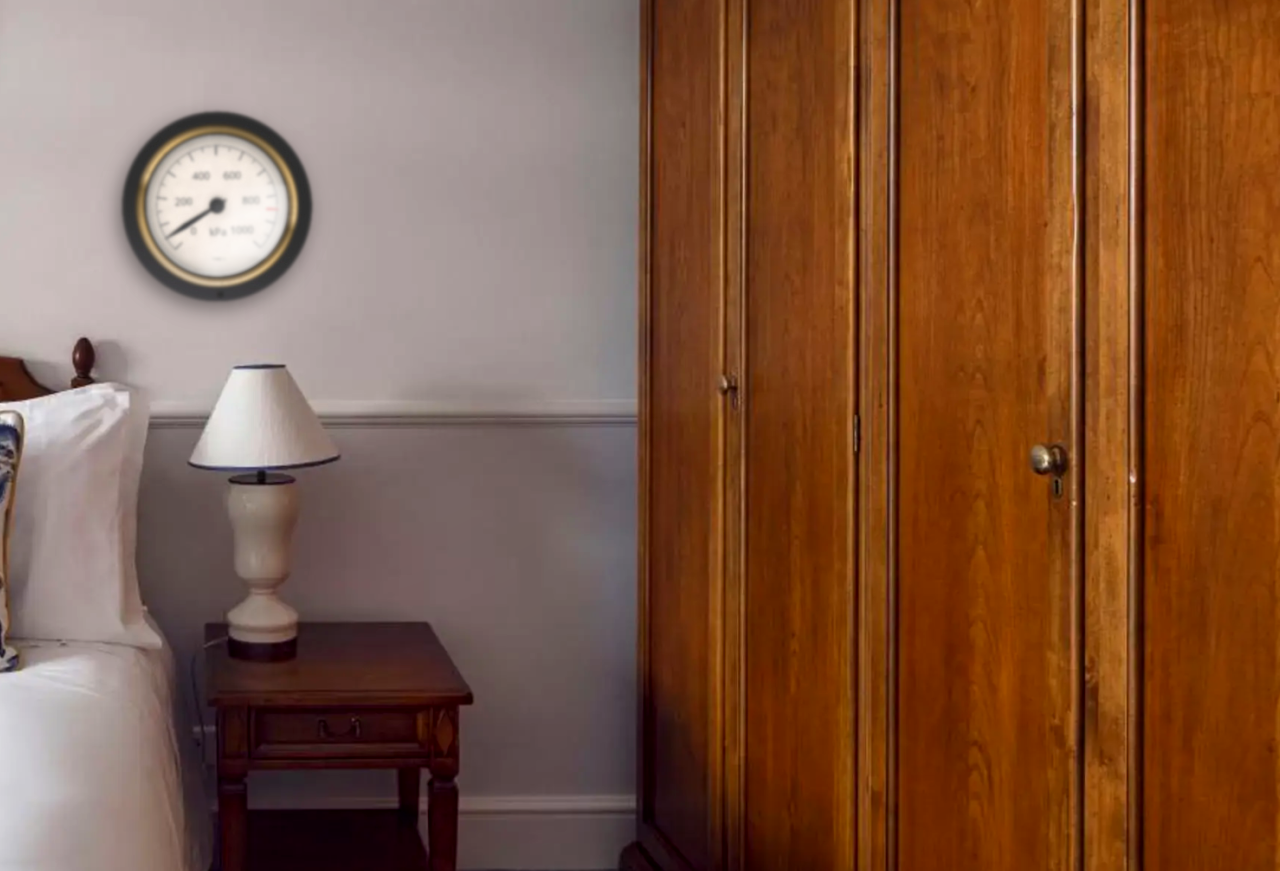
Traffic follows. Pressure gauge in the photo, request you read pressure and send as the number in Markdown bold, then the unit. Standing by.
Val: **50** kPa
